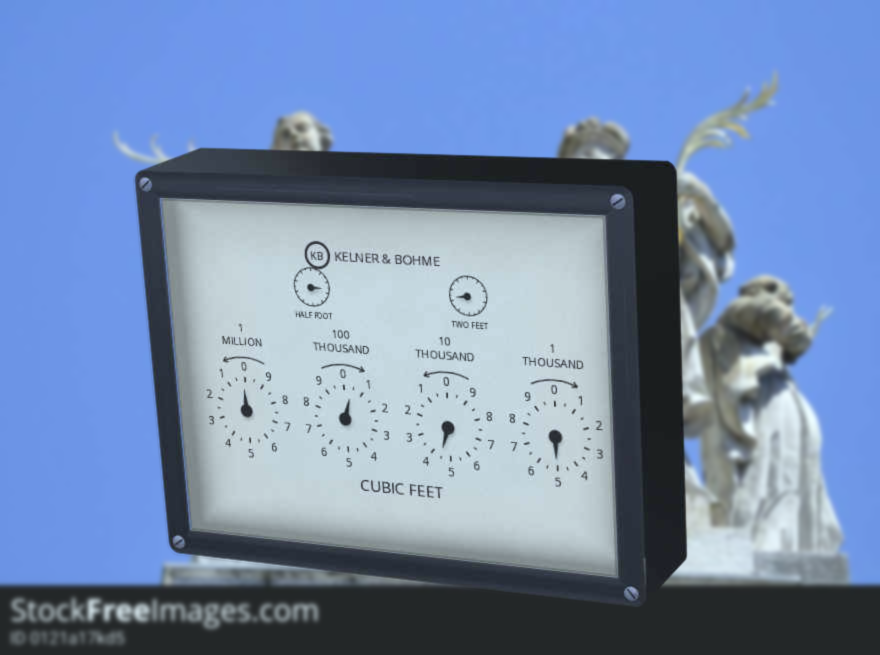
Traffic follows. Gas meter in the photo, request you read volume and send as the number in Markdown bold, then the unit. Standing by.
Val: **4500** ft³
